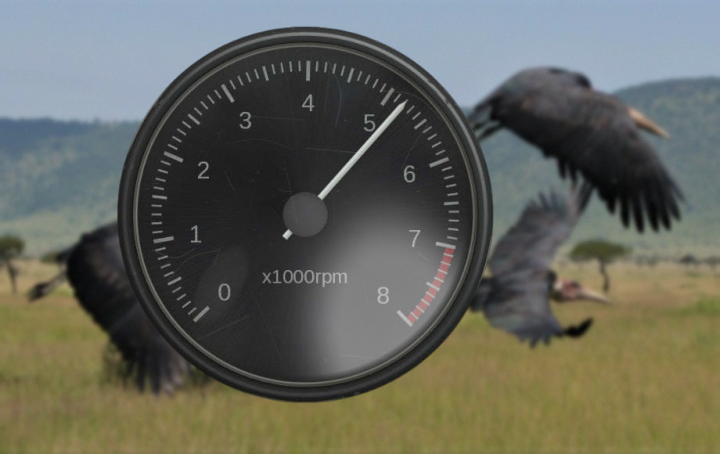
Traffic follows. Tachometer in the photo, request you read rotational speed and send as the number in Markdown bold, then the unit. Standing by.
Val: **5200** rpm
